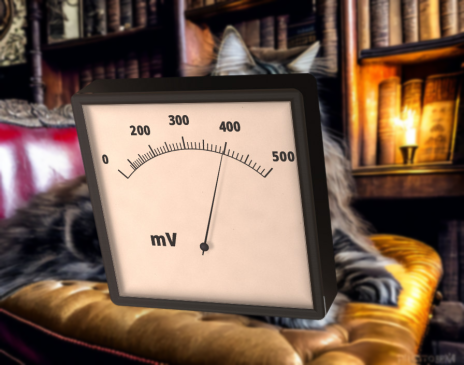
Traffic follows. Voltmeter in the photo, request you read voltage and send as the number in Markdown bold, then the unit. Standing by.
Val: **400** mV
